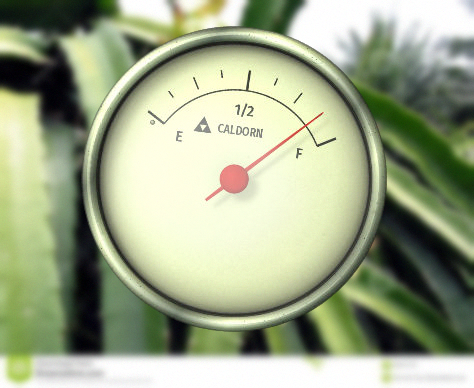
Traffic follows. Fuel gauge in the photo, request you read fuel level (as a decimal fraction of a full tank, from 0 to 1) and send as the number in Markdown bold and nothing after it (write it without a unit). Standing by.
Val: **0.875**
